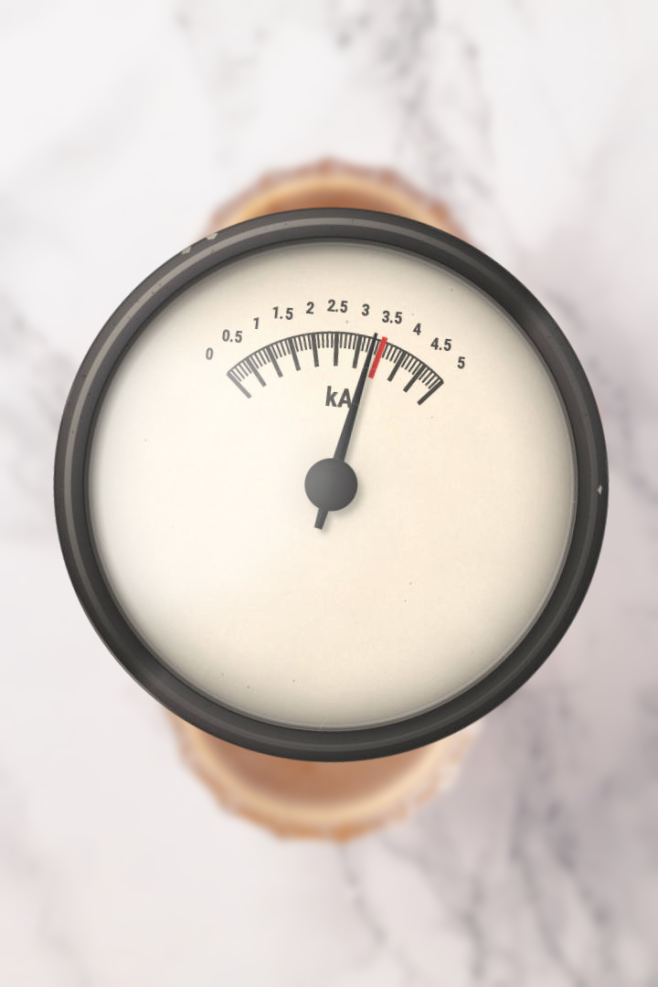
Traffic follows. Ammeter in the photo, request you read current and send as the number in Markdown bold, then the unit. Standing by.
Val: **3.3** kA
